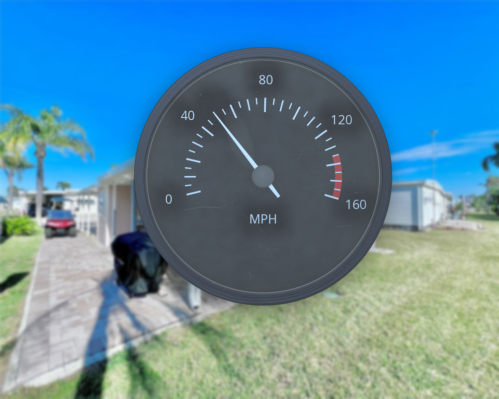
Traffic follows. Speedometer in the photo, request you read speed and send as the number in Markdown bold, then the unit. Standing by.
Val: **50** mph
